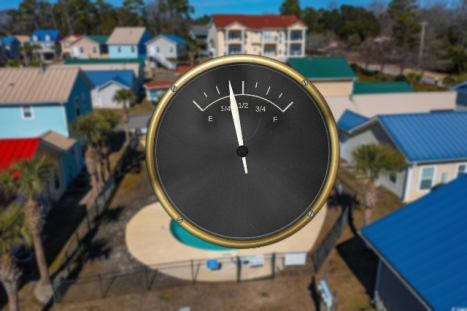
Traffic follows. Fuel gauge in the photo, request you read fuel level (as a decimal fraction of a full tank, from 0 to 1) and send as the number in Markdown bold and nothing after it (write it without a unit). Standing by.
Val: **0.375**
